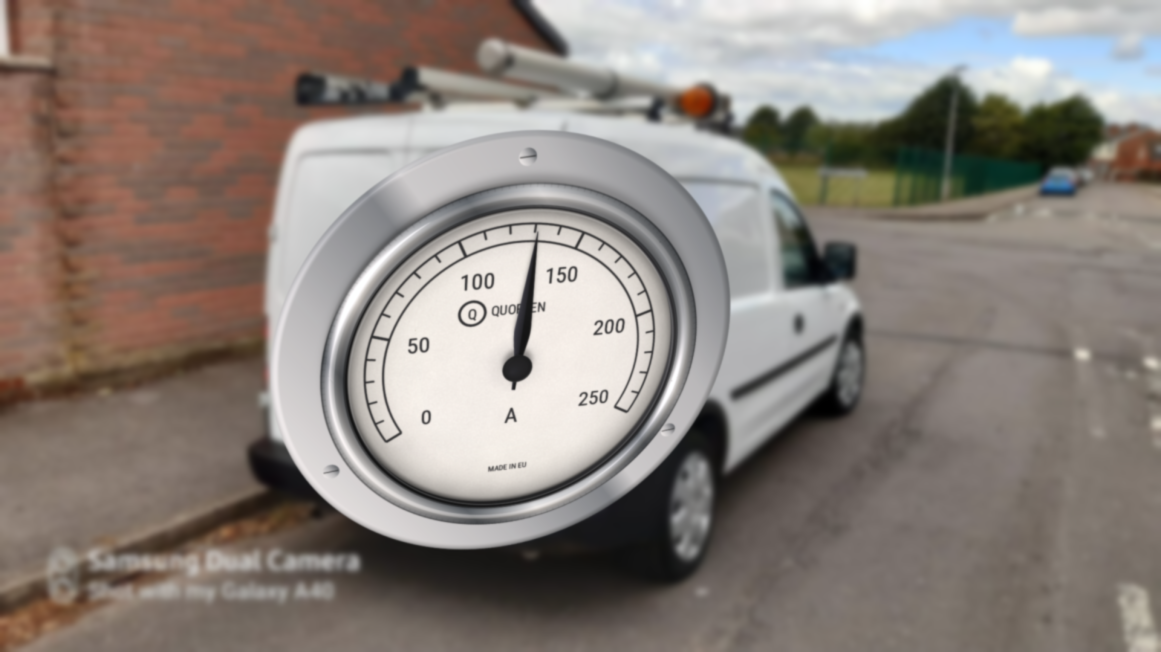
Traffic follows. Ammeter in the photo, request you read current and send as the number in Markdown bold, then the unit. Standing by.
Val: **130** A
